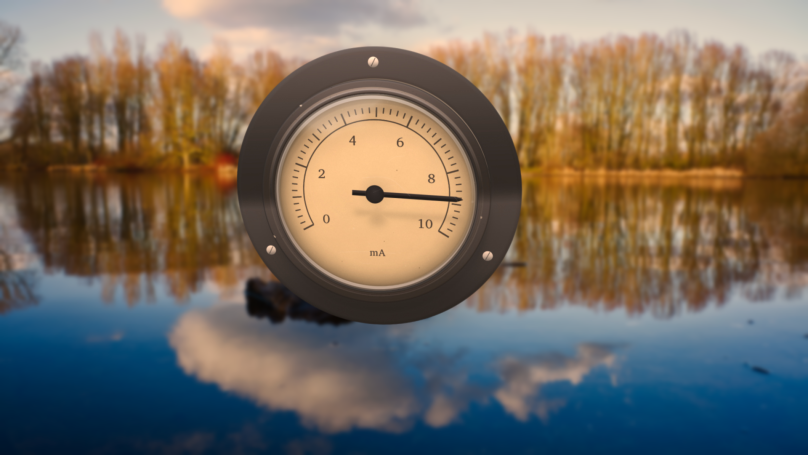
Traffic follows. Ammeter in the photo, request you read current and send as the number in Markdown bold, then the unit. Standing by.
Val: **8.8** mA
